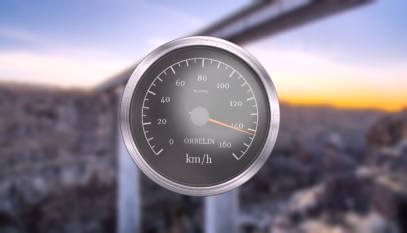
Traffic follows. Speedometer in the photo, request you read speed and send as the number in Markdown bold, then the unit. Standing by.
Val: **142.5** km/h
